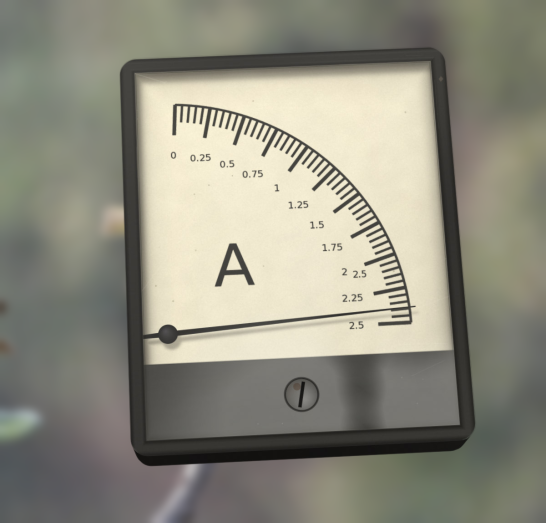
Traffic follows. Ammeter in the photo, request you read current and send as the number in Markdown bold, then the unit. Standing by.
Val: **2.4** A
